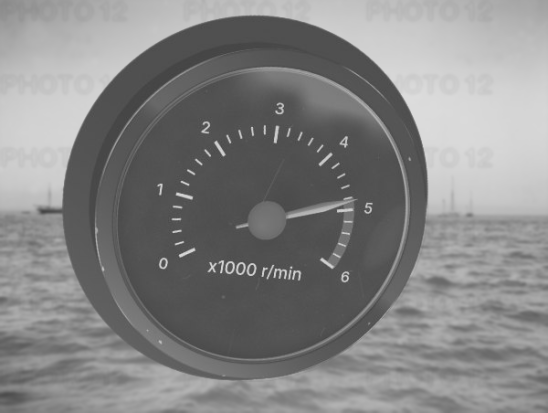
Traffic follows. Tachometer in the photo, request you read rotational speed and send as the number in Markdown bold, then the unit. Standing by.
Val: **4800** rpm
